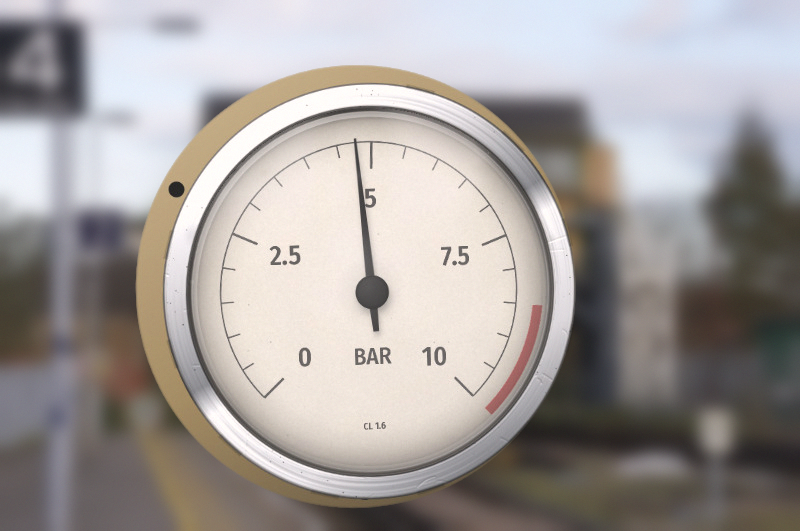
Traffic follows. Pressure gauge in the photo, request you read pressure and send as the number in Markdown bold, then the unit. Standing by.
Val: **4.75** bar
